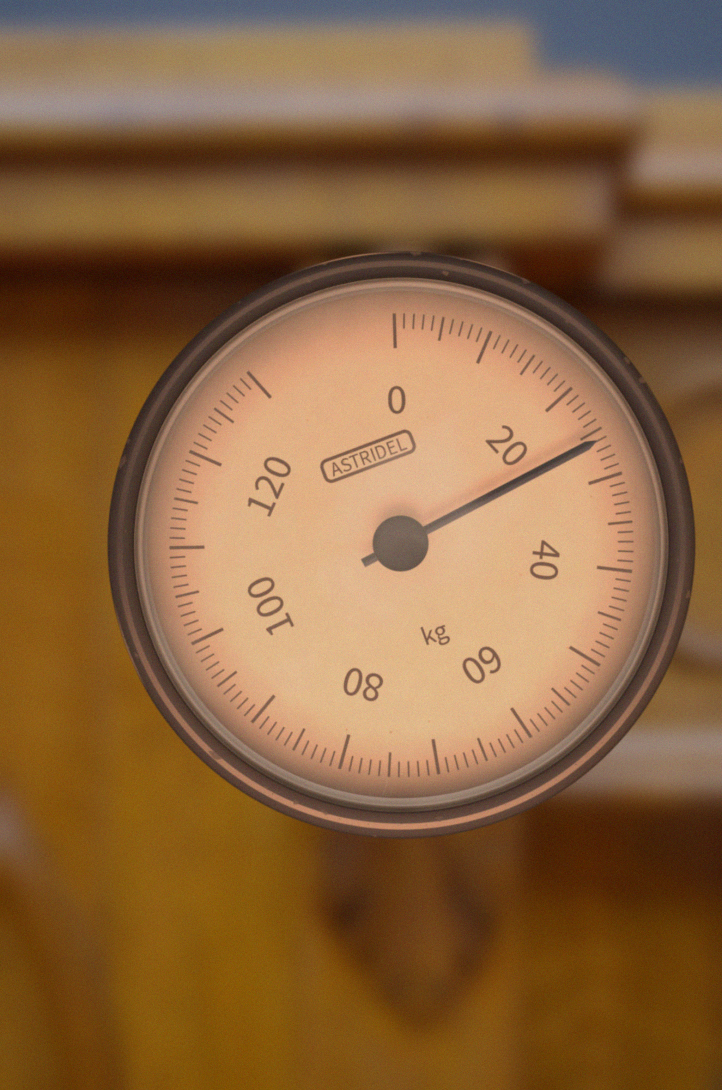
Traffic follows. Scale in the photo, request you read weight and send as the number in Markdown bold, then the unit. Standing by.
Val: **26** kg
